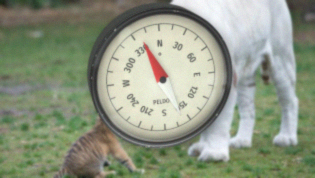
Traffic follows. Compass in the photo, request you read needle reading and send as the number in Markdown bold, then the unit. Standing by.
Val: **337.5** °
